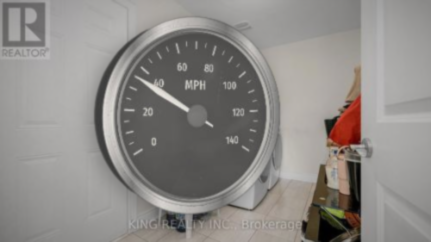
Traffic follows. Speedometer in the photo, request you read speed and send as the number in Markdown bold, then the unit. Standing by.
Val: **35** mph
